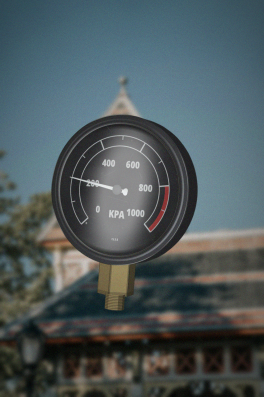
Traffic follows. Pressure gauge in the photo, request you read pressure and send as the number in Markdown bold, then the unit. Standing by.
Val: **200** kPa
